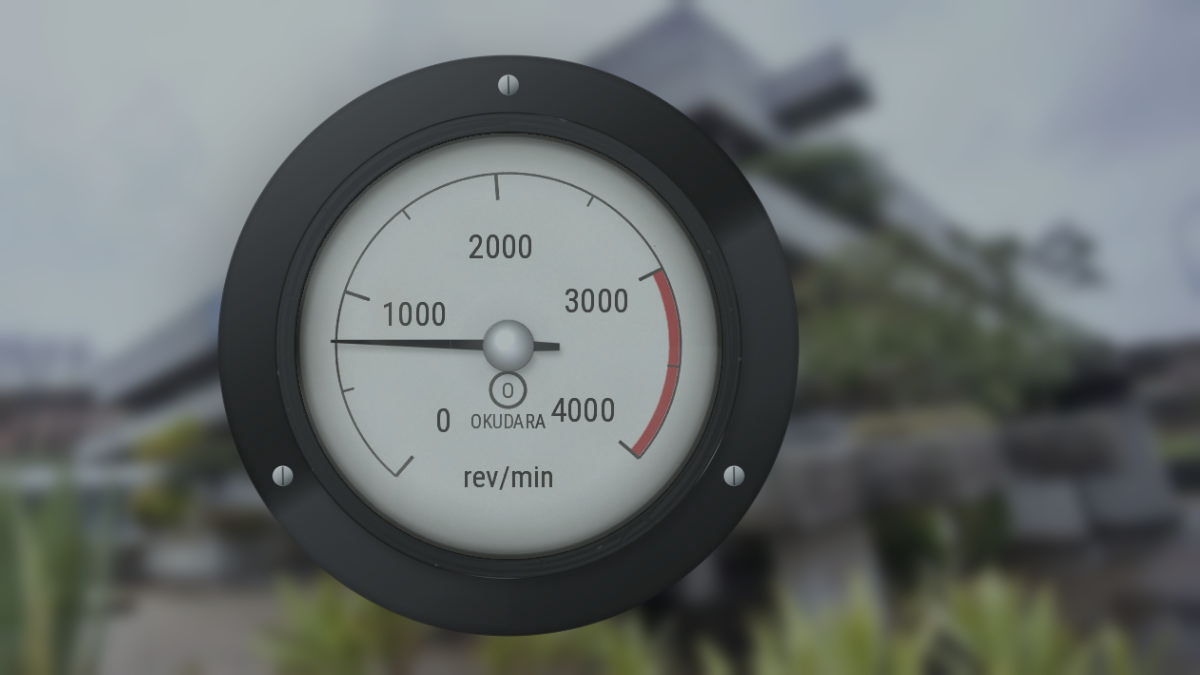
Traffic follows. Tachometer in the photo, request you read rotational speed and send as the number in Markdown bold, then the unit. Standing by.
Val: **750** rpm
